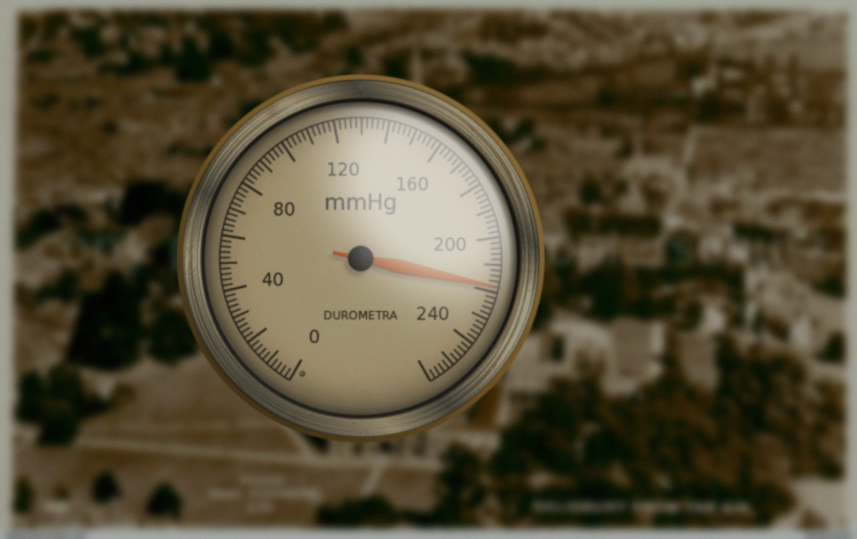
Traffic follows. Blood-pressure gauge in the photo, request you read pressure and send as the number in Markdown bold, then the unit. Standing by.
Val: **218** mmHg
